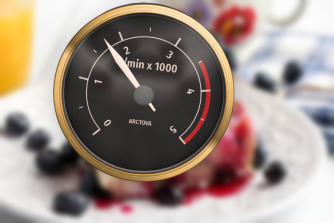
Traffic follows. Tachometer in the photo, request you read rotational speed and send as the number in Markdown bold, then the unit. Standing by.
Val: **1750** rpm
